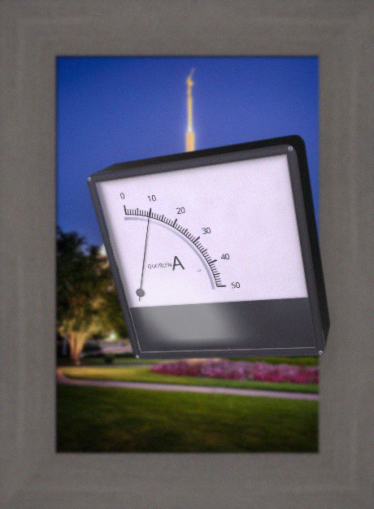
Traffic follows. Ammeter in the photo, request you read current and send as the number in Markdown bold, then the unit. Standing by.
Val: **10** A
